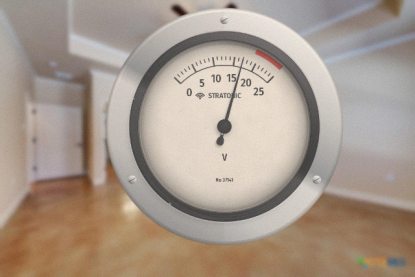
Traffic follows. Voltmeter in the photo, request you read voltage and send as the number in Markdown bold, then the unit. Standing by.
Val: **17** V
